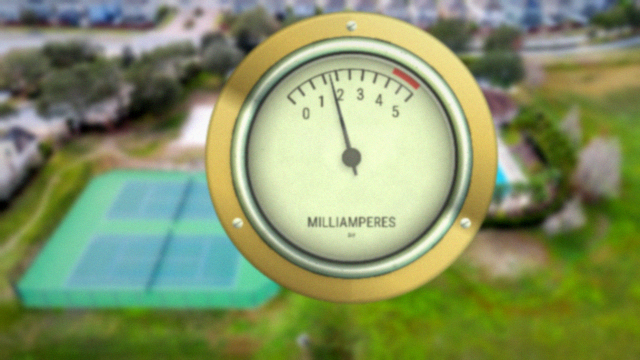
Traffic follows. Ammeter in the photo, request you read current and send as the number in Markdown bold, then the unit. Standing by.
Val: **1.75** mA
